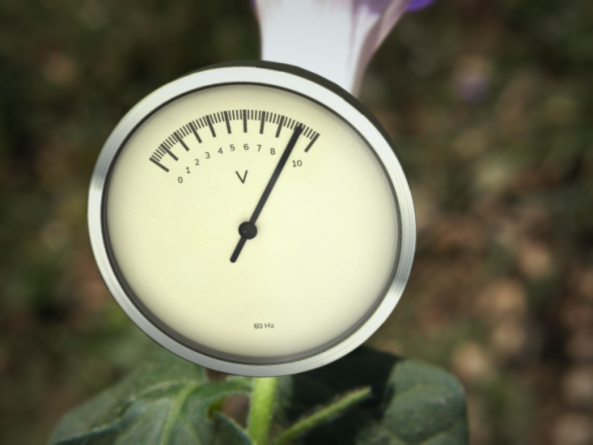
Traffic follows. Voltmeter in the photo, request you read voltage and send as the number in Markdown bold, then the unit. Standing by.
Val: **9** V
